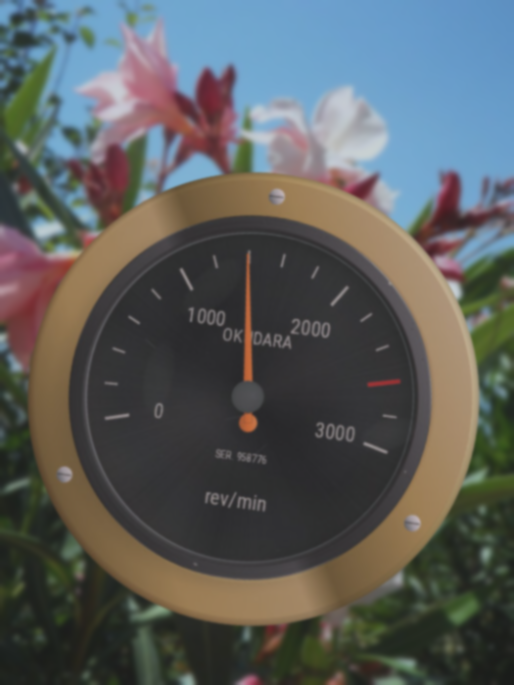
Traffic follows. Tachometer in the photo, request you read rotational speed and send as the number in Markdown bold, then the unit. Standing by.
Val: **1400** rpm
